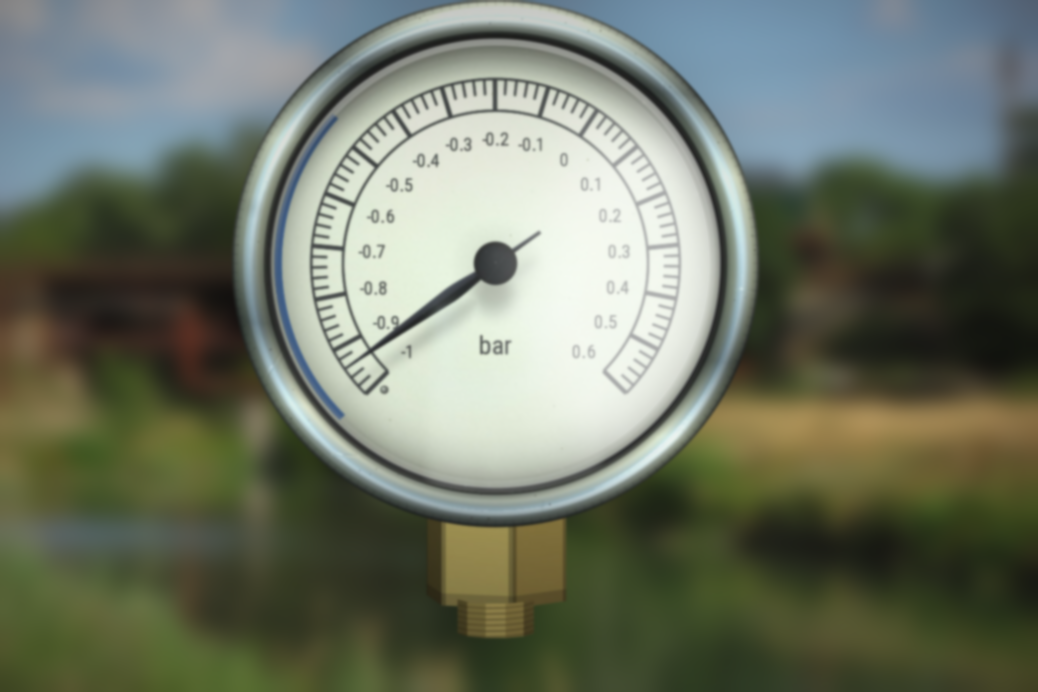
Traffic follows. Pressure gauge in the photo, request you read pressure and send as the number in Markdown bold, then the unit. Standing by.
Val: **-0.94** bar
